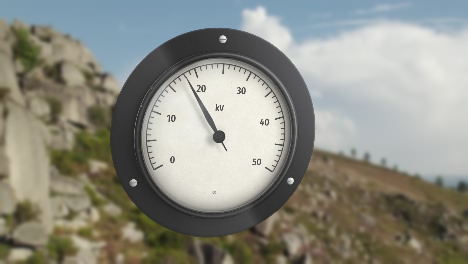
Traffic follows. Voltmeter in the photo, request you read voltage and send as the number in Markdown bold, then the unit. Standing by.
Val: **18** kV
